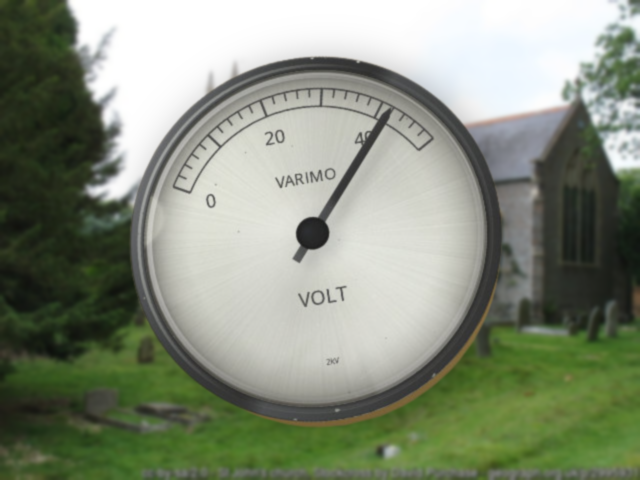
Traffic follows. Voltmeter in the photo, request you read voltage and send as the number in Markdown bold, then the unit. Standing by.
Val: **42** V
